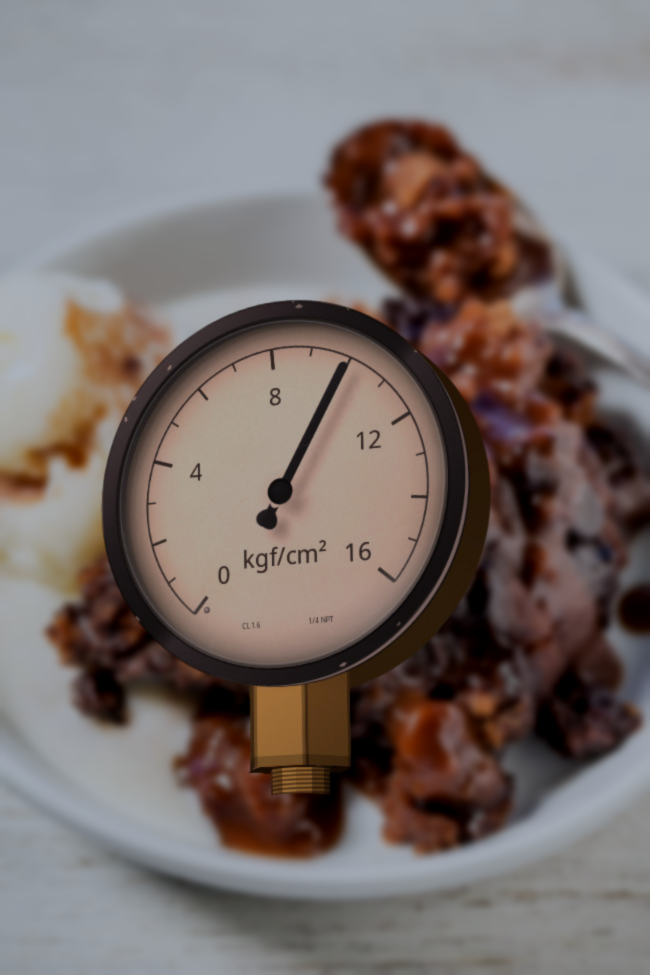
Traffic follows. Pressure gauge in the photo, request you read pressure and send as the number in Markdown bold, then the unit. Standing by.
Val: **10** kg/cm²
